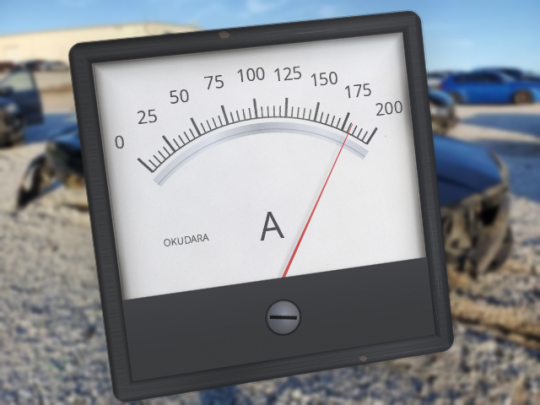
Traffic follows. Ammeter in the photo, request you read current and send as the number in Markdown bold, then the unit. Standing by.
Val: **180** A
